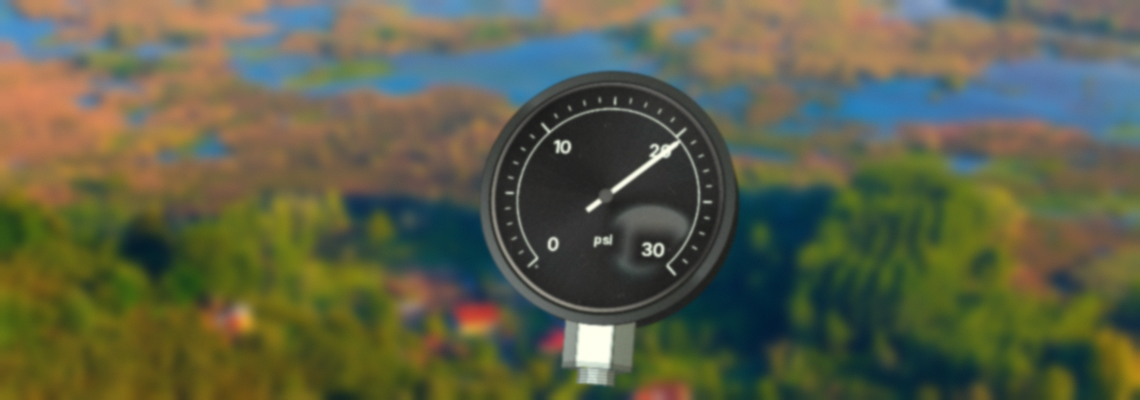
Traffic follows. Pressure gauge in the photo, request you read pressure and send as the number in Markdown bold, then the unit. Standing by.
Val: **20.5** psi
